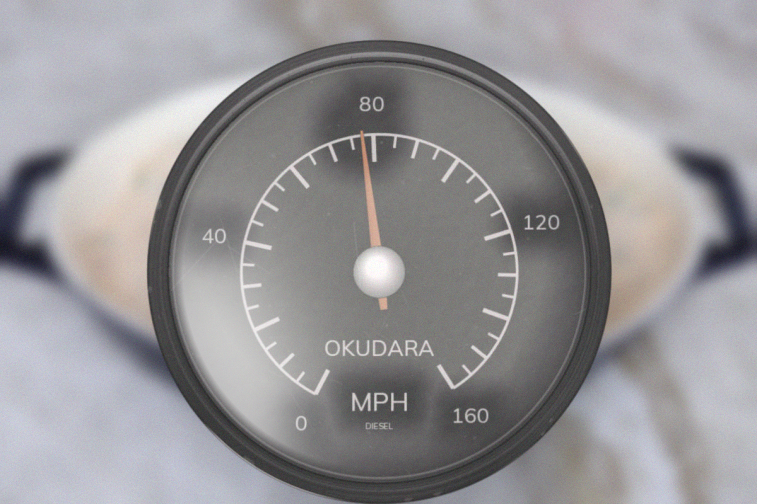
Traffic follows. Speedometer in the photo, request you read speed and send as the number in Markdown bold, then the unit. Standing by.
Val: **77.5** mph
